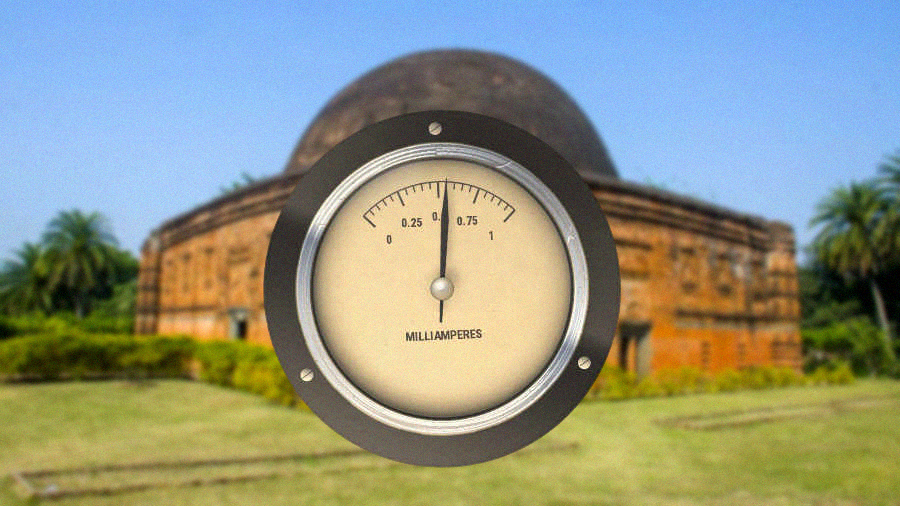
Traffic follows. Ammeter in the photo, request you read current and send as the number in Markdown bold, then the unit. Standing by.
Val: **0.55** mA
